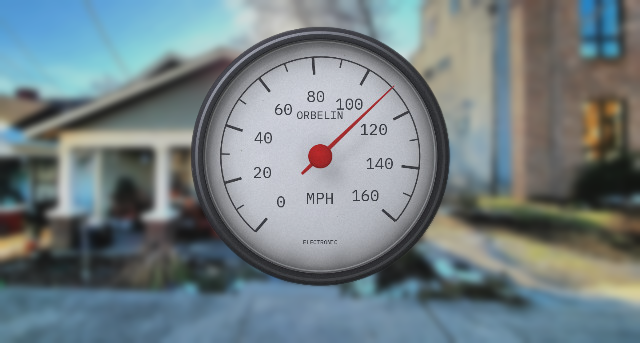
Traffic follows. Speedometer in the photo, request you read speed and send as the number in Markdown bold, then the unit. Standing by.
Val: **110** mph
